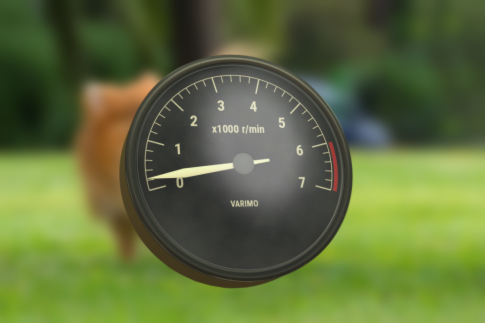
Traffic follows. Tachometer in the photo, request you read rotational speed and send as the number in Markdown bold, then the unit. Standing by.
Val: **200** rpm
